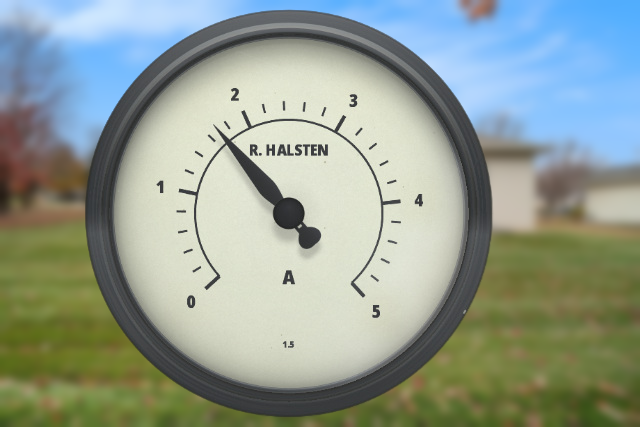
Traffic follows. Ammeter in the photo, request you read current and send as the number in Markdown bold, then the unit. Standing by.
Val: **1.7** A
